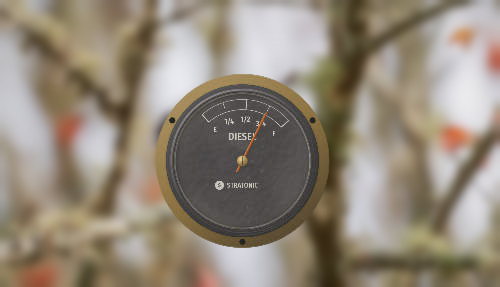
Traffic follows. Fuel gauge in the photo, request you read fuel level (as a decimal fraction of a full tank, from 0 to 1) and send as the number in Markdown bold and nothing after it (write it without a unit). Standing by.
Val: **0.75**
